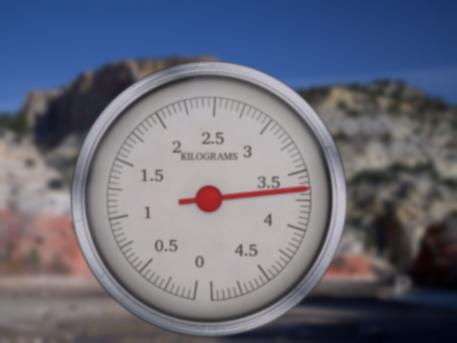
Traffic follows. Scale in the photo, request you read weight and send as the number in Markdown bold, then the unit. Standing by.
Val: **3.65** kg
